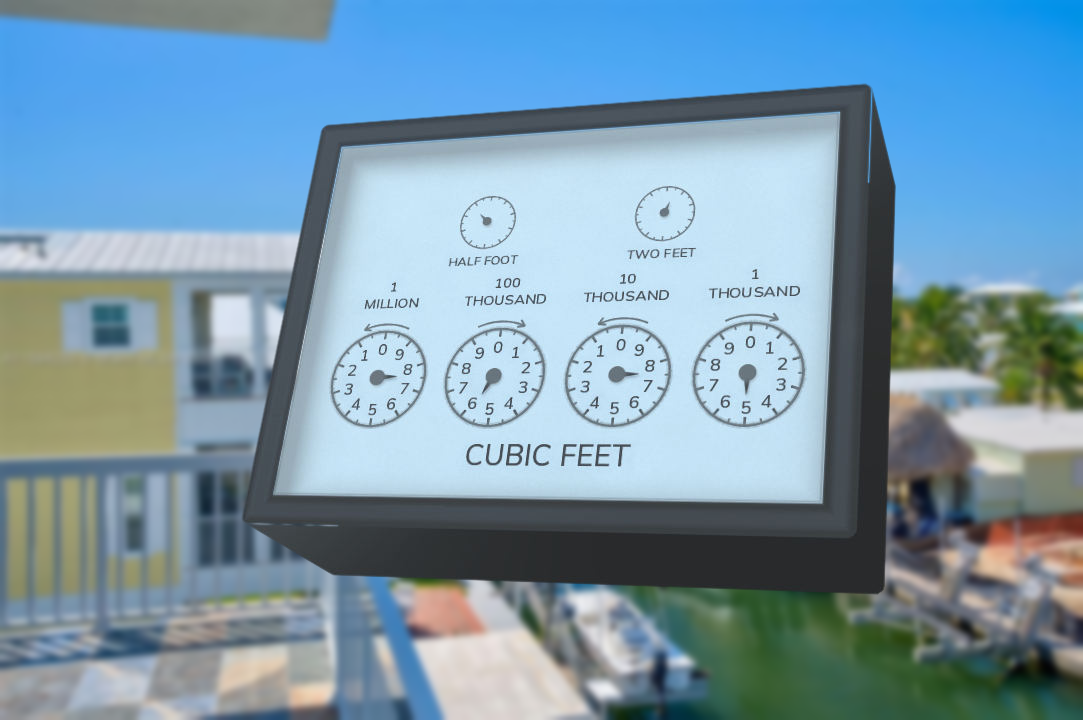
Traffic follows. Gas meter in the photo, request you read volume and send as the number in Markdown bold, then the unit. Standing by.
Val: **757500** ft³
